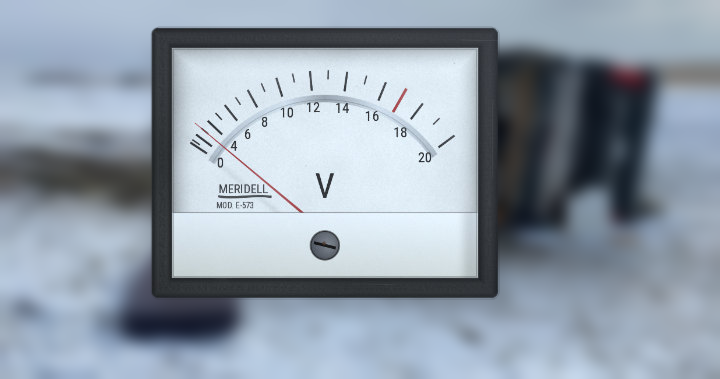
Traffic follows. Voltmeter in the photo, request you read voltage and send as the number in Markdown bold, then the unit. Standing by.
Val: **3** V
